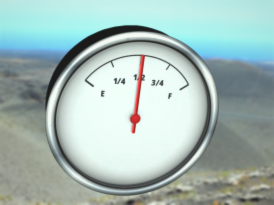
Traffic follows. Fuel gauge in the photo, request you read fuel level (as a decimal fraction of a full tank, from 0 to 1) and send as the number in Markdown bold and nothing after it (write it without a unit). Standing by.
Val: **0.5**
